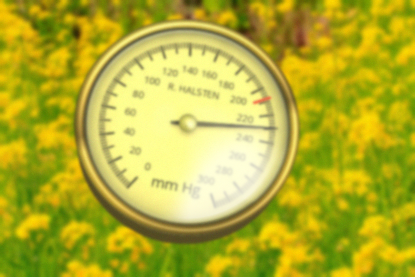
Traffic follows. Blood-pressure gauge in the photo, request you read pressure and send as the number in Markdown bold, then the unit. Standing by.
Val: **230** mmHg
